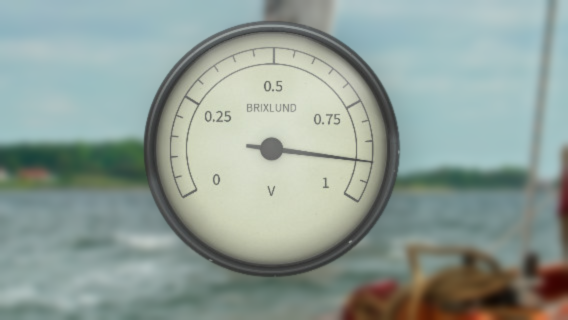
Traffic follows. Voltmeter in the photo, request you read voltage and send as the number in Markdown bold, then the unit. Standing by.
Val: **0.9** V
